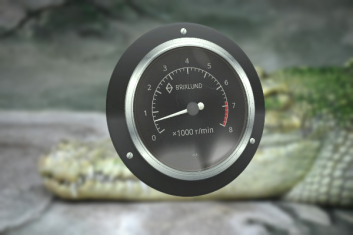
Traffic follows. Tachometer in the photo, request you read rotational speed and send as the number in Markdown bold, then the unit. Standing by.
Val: **600** rpm
